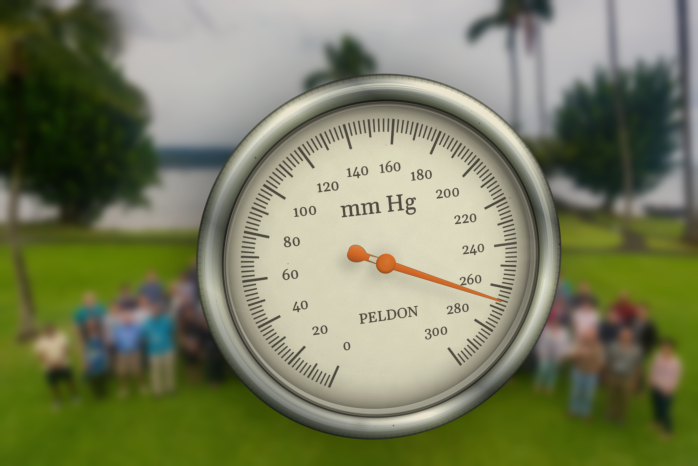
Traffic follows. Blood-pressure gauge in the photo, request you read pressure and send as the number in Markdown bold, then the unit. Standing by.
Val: **266** mmHg
